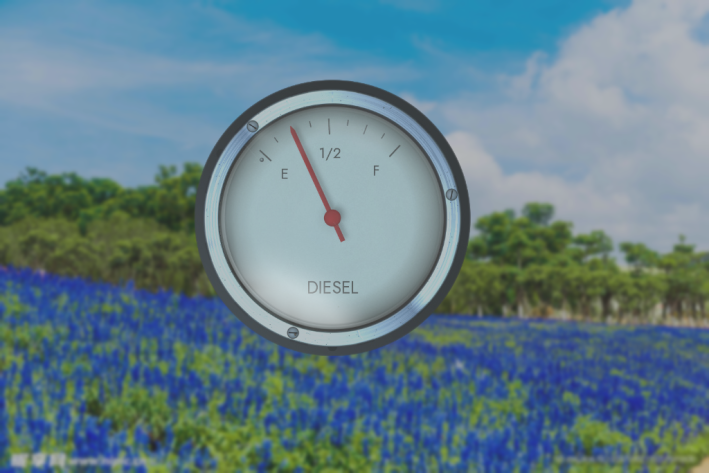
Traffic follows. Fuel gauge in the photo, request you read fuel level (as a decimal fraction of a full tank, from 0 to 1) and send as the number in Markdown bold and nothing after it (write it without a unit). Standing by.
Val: **0.25**
